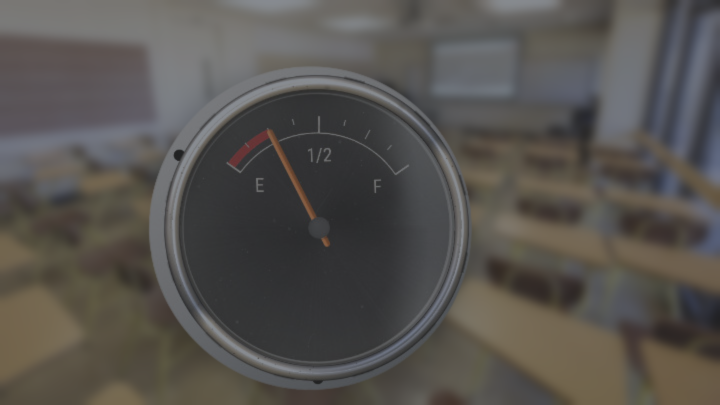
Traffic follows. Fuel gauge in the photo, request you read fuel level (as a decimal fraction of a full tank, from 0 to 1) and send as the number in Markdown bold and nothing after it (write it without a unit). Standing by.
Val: **0.25**
